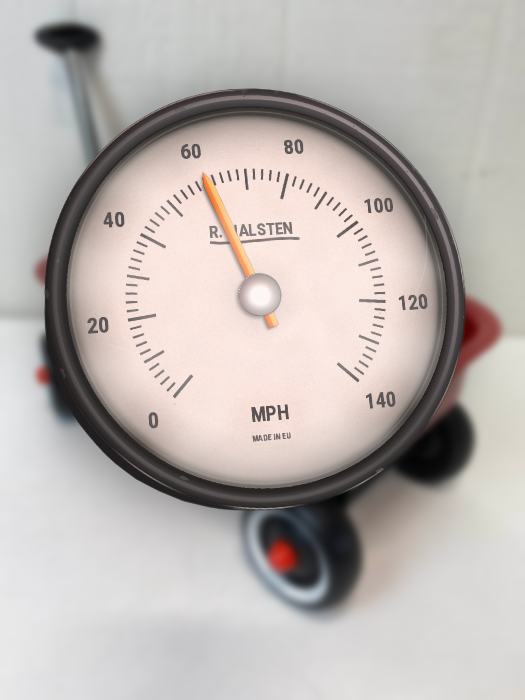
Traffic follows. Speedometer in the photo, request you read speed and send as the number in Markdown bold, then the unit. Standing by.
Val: **60** mph
